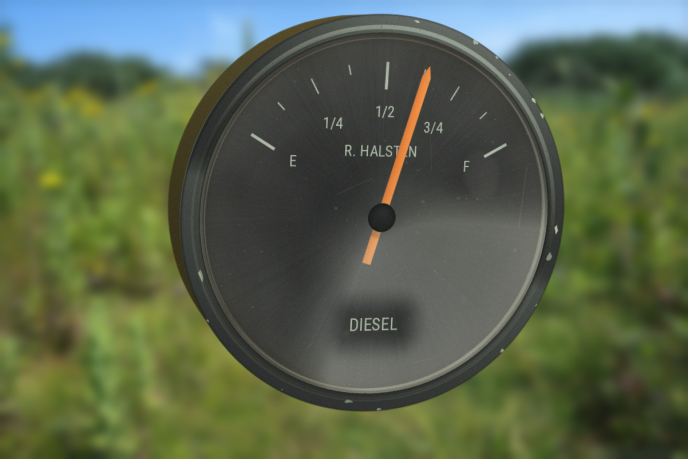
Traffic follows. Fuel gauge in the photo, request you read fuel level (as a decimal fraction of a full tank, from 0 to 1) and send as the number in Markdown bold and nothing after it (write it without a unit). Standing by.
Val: **0.625**
